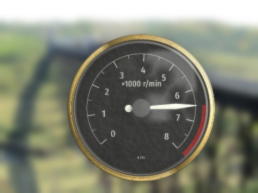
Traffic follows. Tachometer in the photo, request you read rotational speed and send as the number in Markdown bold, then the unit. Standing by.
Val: **6500** rpm
